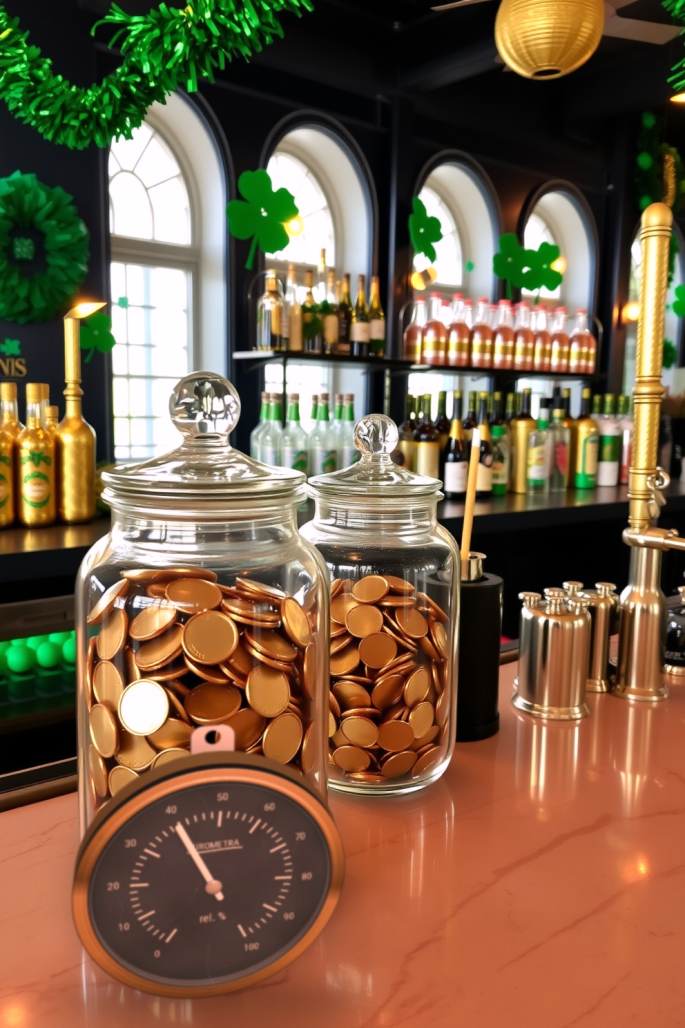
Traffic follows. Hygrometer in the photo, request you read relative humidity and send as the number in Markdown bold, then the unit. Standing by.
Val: **40** %
